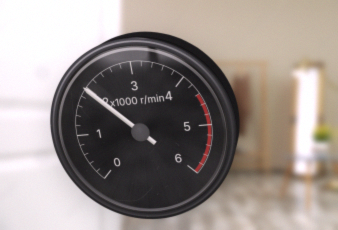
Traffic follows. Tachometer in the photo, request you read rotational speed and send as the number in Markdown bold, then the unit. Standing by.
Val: **2000** rpm
